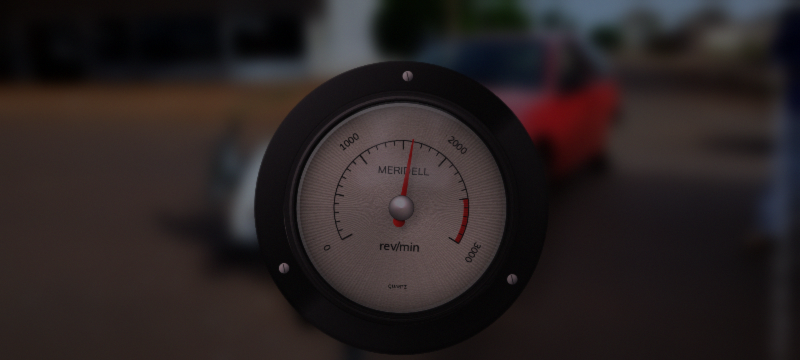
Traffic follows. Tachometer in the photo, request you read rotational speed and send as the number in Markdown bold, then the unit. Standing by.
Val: **1600** rpm
